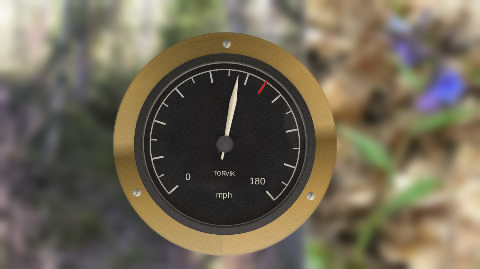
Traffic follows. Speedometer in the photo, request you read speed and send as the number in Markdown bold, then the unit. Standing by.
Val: **95** mph
